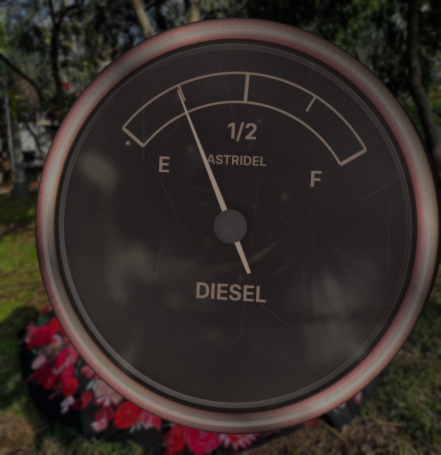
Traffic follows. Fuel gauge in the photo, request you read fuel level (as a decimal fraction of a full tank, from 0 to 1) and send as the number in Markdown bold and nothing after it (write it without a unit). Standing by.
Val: **0.25**
